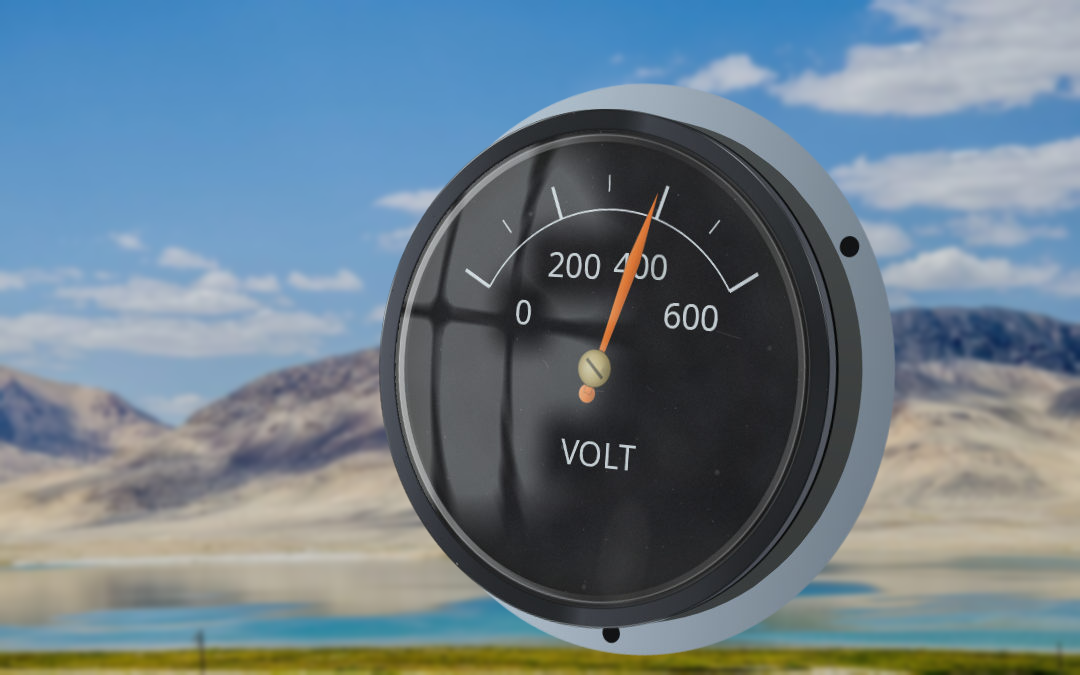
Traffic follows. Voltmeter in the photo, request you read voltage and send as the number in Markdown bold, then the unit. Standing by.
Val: **400** V
